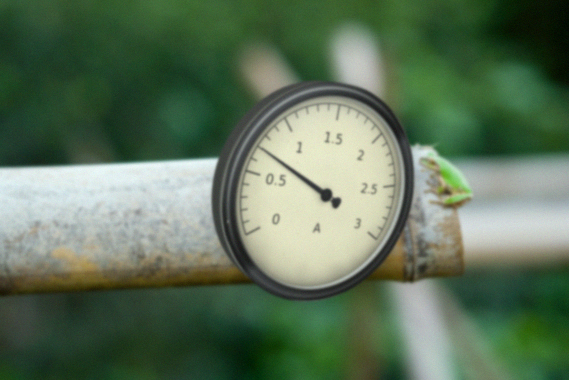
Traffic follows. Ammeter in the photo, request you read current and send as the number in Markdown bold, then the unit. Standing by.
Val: **0.7** A
